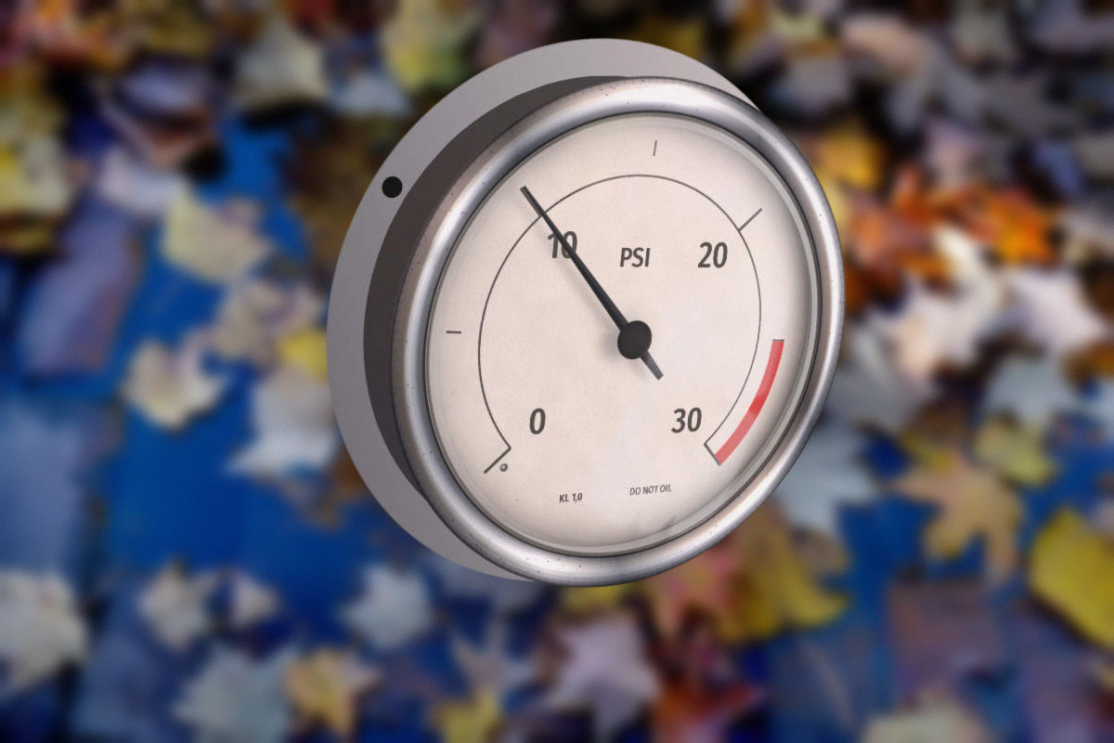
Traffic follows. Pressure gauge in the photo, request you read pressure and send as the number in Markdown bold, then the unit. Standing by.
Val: **10** psi
